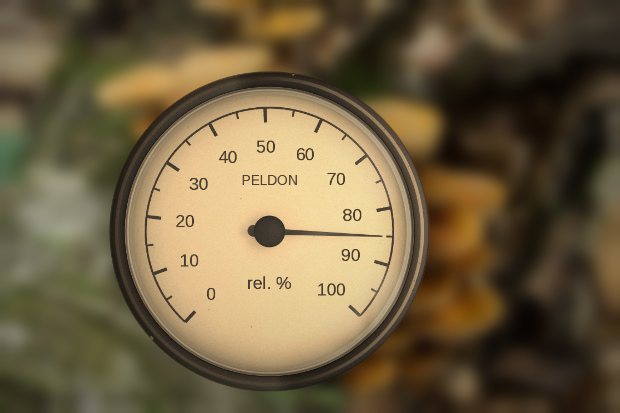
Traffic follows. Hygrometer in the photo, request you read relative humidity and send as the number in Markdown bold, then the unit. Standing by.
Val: **85** %
